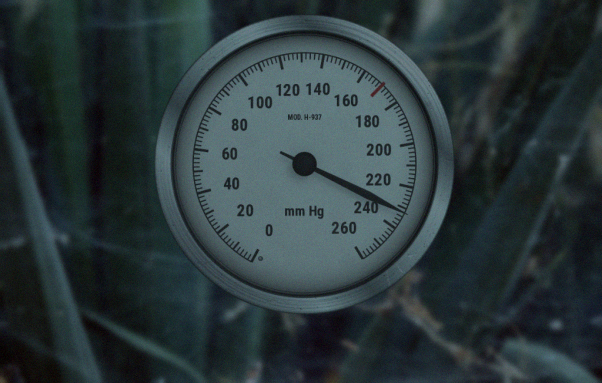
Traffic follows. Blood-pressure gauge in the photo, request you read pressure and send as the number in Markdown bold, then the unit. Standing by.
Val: **232** mmHg
